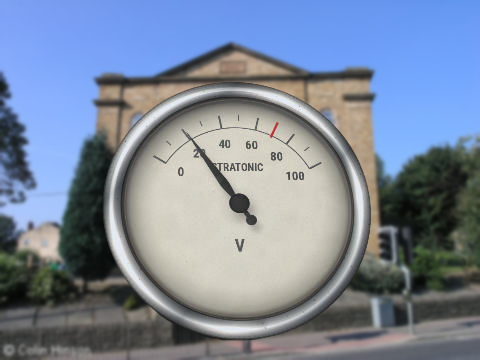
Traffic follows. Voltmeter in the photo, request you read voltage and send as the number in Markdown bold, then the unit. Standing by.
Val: **20** V
